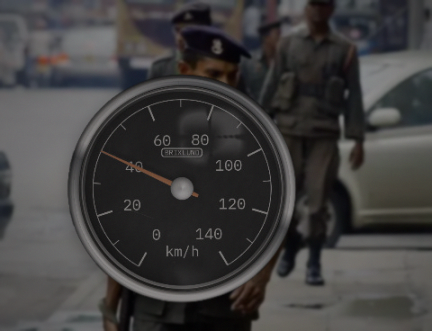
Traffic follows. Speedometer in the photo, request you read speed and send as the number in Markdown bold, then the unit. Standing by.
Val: **40** km/h
